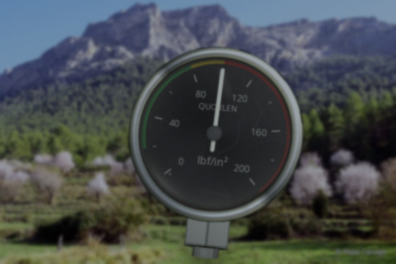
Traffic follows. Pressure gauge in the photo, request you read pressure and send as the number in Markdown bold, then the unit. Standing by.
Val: **100** psi
